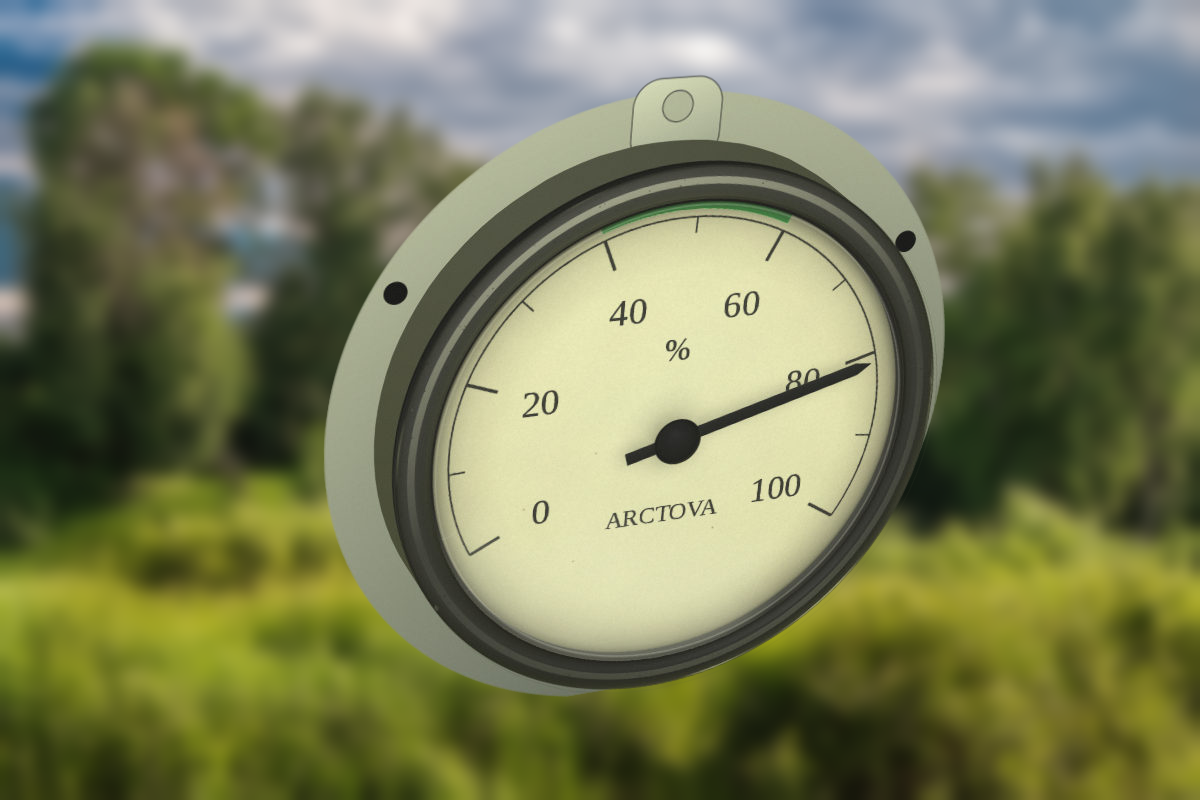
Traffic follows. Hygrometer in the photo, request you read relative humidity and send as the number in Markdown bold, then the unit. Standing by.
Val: **80** %
